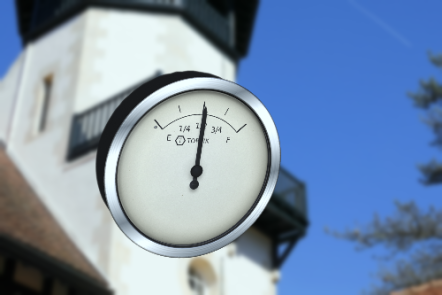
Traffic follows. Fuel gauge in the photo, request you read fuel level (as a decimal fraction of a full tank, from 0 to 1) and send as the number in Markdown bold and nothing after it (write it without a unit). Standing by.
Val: **0.5**
